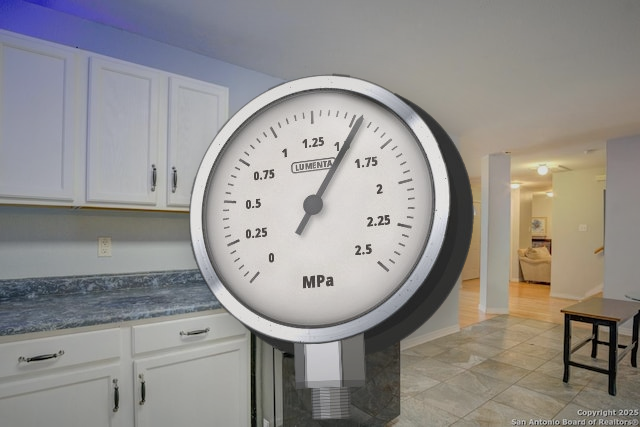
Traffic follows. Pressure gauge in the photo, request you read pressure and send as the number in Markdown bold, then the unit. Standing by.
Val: **1.55** MPa
